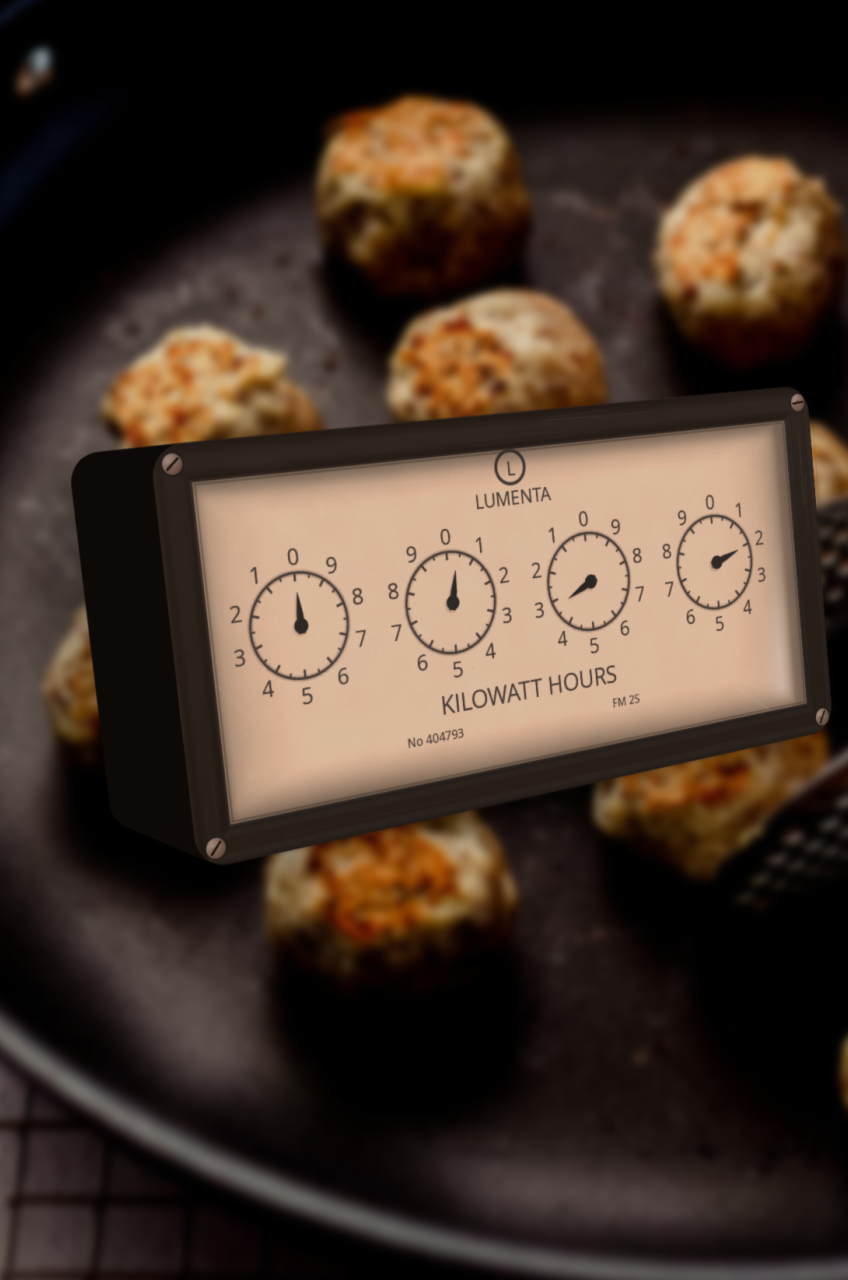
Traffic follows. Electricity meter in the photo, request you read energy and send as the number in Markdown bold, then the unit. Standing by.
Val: **32** kWh
